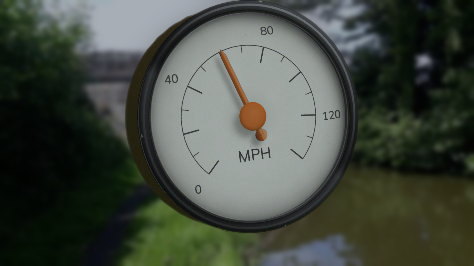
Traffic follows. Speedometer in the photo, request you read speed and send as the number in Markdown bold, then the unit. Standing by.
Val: **60** mph
